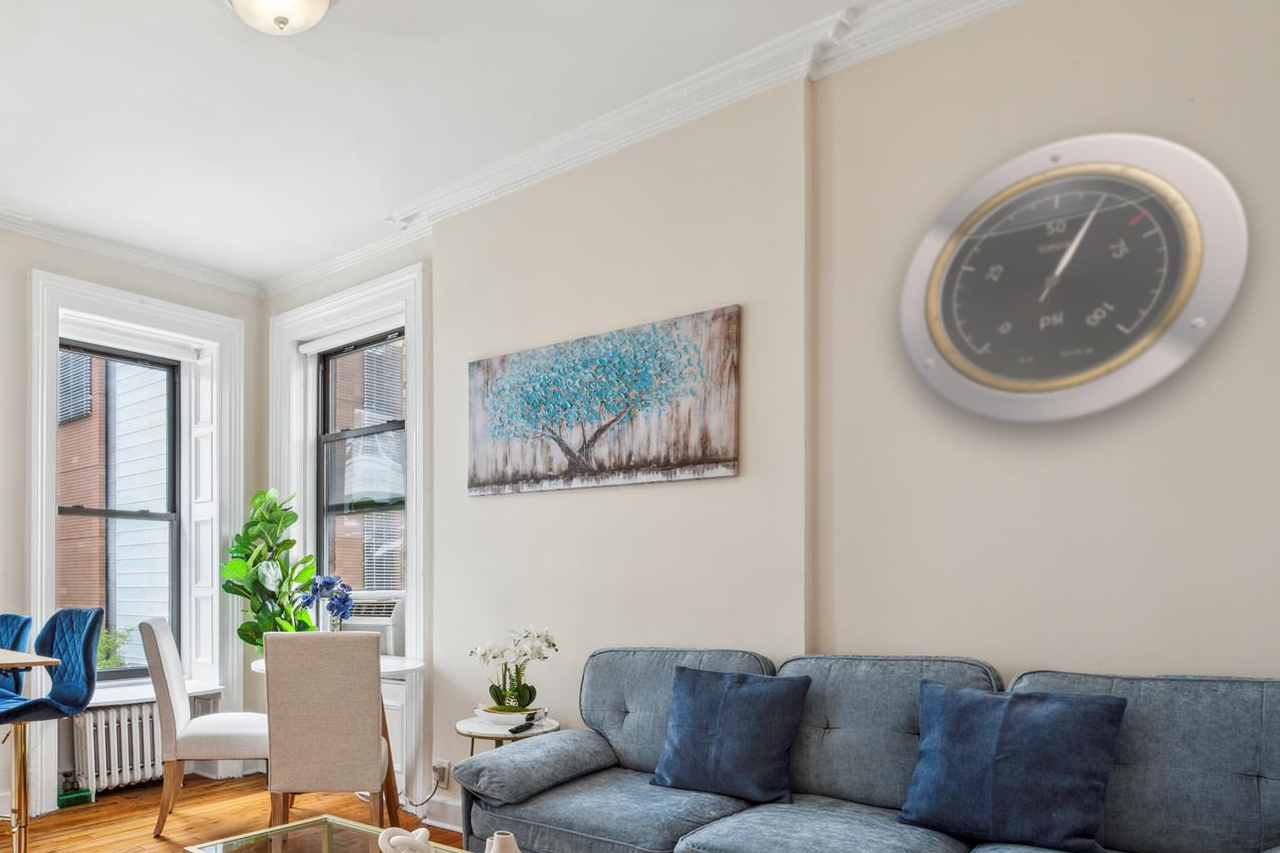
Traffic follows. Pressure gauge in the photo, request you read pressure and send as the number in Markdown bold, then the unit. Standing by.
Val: **60** psi
